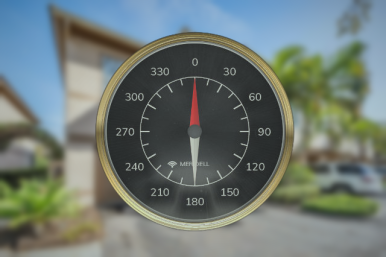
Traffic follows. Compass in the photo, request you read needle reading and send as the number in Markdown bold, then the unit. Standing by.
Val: **0** °
